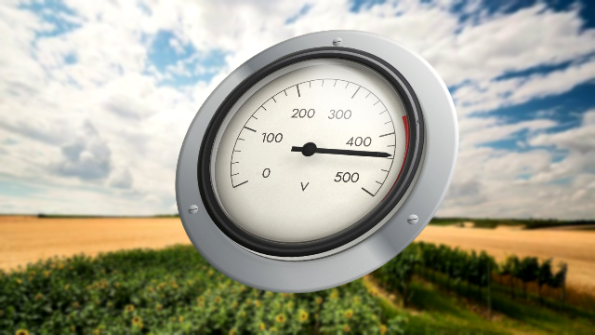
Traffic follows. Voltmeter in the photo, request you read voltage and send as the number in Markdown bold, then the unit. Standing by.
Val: **440** V
